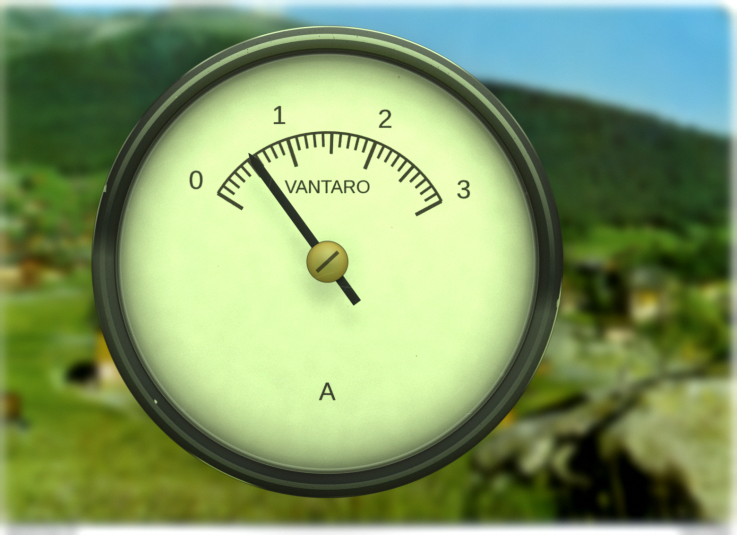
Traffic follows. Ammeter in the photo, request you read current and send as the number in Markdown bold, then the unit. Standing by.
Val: **0.55** A
